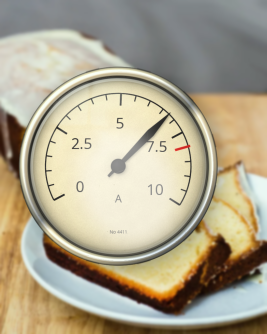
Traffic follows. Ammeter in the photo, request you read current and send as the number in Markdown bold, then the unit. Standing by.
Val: **6.75** A
